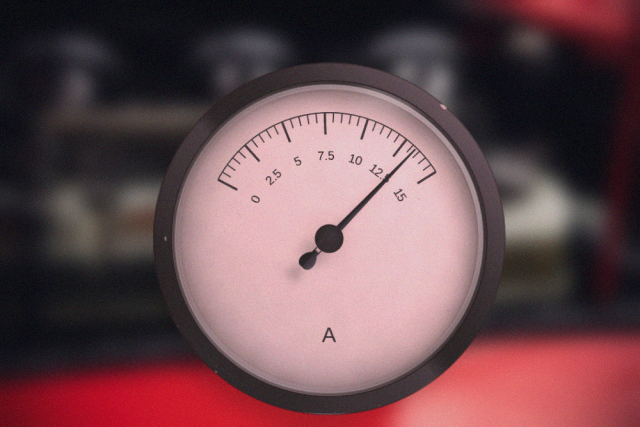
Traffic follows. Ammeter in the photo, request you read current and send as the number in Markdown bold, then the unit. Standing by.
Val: **13.25** A
